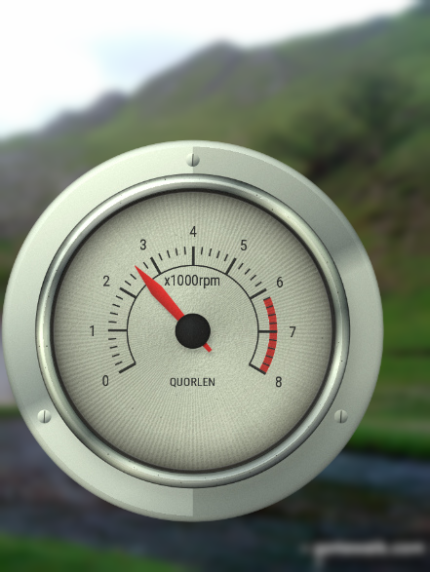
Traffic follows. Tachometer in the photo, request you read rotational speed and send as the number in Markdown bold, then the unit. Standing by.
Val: **2600** rpm
